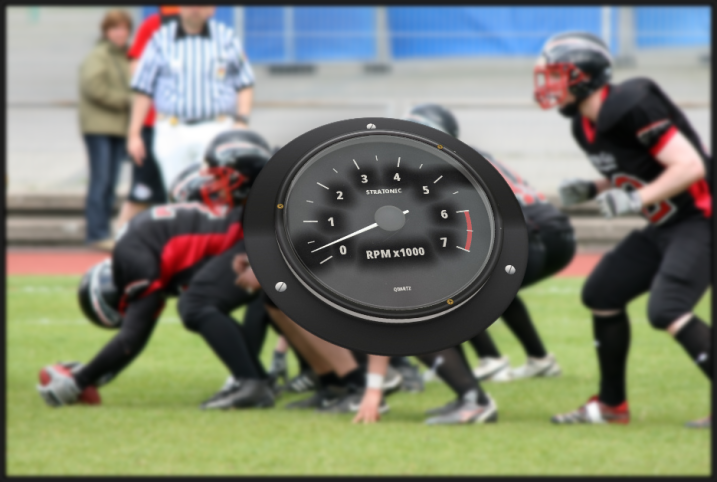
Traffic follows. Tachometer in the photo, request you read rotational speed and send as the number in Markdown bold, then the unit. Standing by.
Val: **250** rpm
